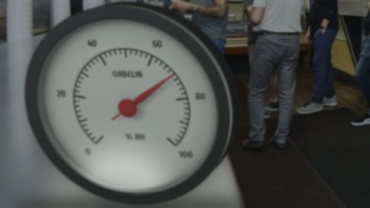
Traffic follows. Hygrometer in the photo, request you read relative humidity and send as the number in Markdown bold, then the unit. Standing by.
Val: **70** %
